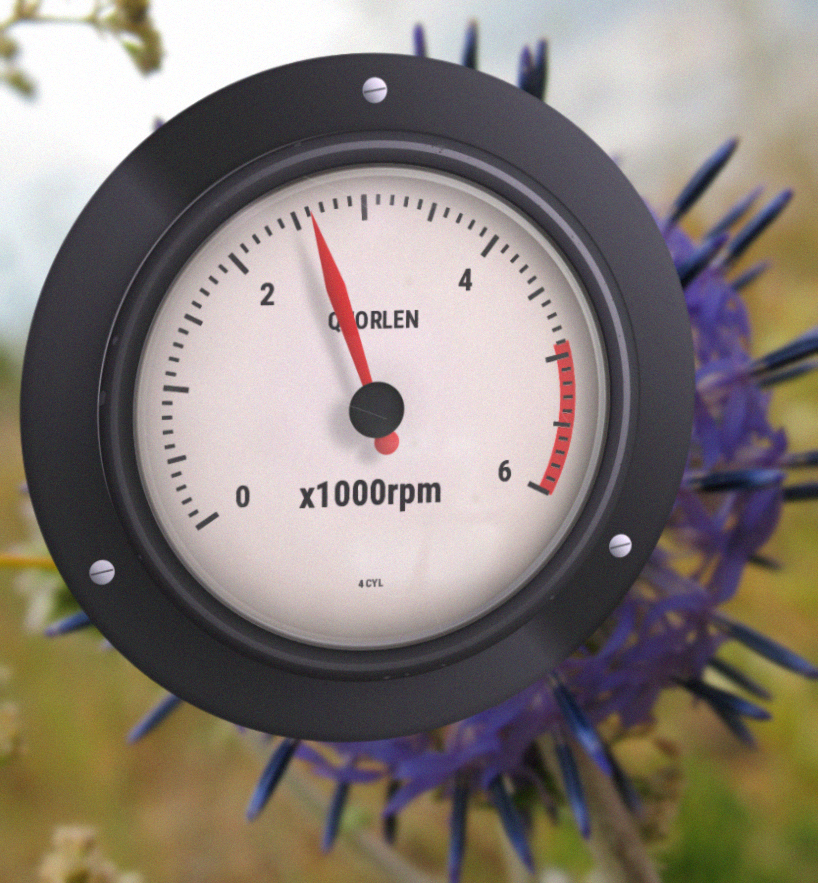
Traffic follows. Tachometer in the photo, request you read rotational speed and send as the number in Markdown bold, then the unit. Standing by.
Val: **2600** rpm
